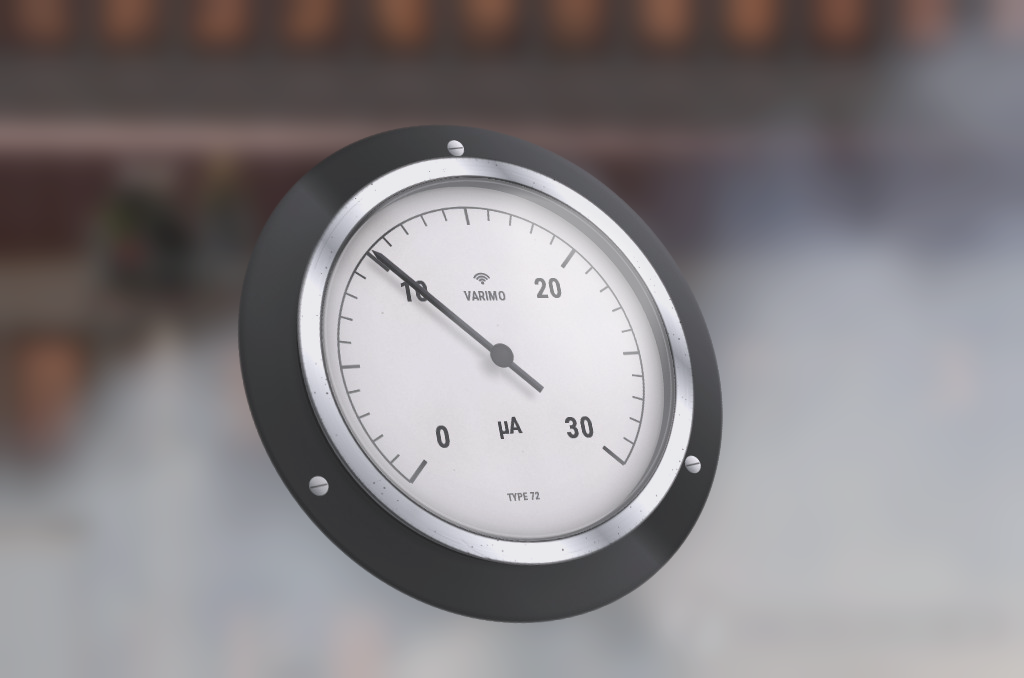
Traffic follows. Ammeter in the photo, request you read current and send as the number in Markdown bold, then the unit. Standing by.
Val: **10** µA
